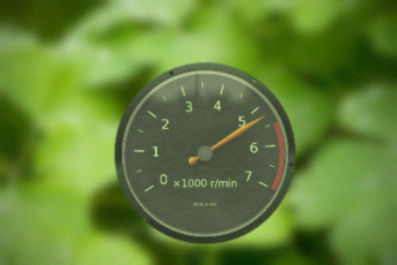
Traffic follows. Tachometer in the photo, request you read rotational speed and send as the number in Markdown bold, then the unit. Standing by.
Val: **5250** rpm
